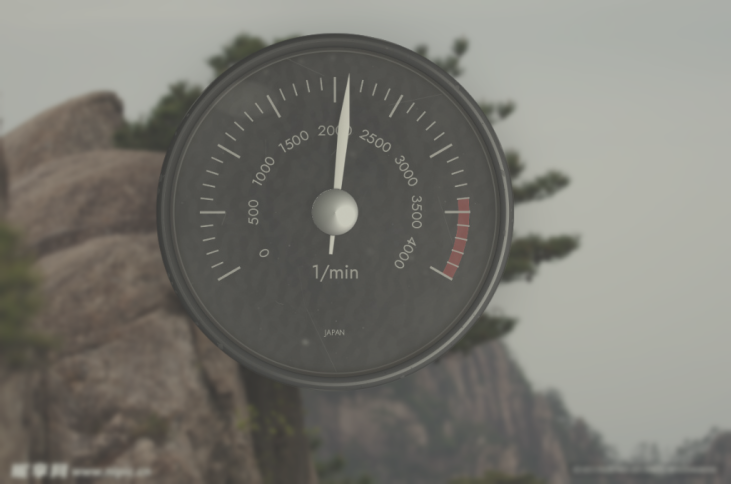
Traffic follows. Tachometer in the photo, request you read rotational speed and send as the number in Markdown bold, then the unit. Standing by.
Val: **2100** rpm
